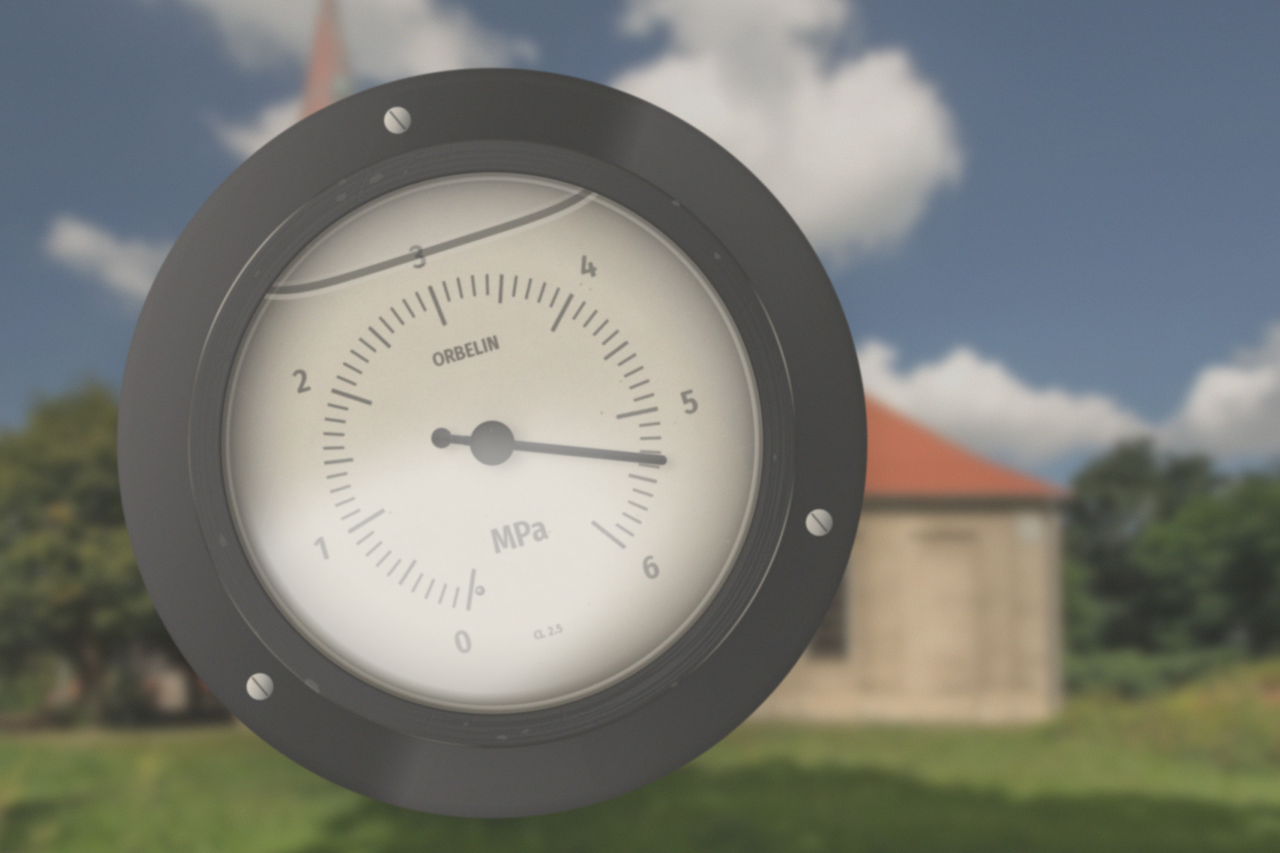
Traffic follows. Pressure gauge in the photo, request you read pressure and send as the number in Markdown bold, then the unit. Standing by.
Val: **5.35** MPa
